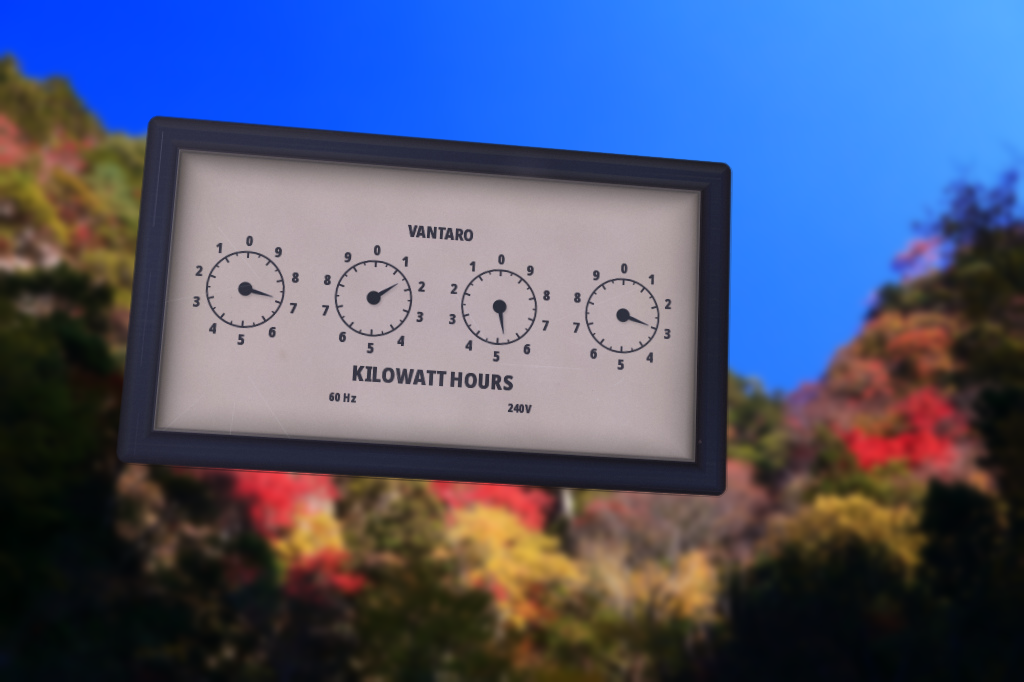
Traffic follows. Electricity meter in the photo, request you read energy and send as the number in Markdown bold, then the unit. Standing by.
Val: **7153** kWh
